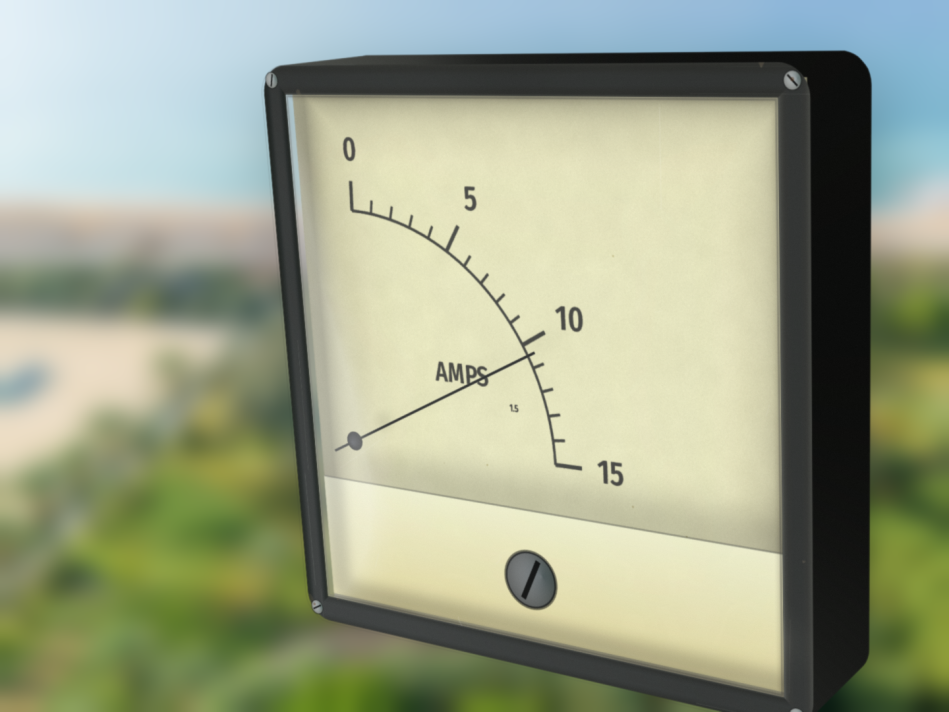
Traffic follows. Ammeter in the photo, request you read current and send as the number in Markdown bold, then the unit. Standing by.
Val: **10.5** A
